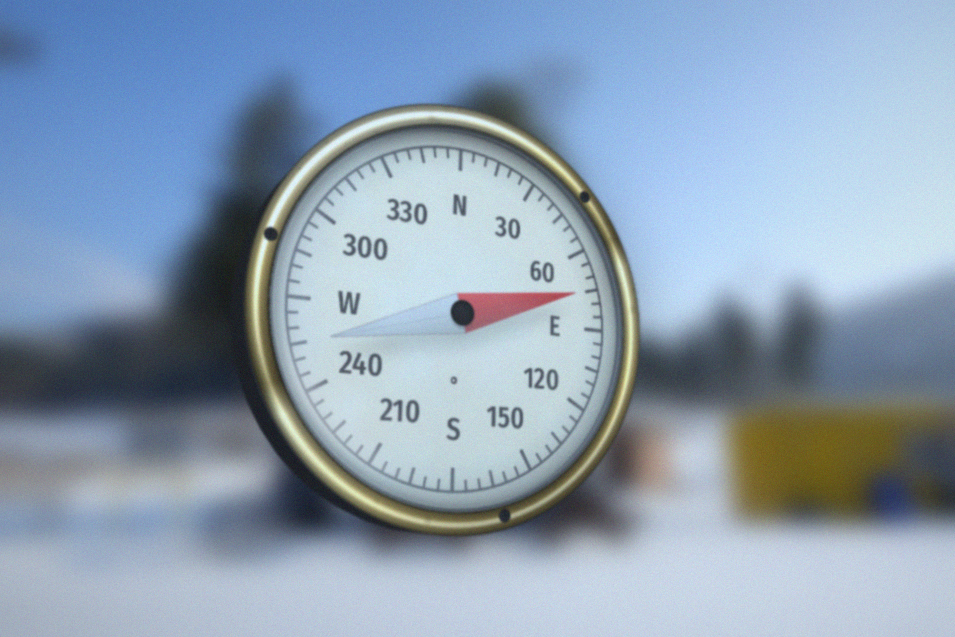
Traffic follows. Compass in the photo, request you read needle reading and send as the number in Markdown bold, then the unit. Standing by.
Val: **75** °
